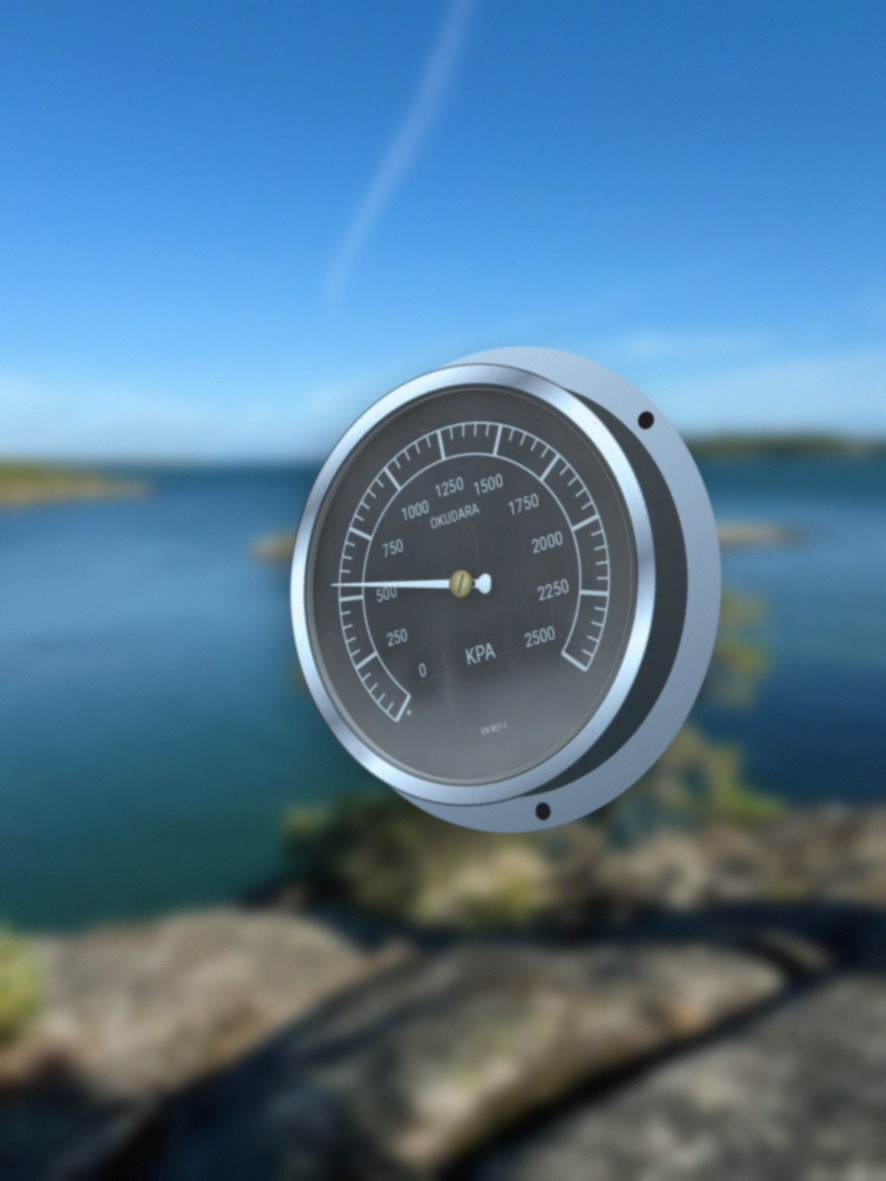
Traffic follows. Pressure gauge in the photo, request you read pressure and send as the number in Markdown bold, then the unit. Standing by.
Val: **550** kPa
